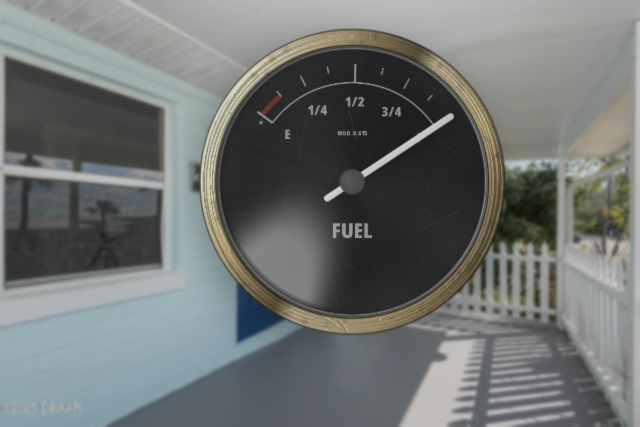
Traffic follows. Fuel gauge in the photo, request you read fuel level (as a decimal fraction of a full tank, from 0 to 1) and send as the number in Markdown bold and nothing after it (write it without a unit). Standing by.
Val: **1**
